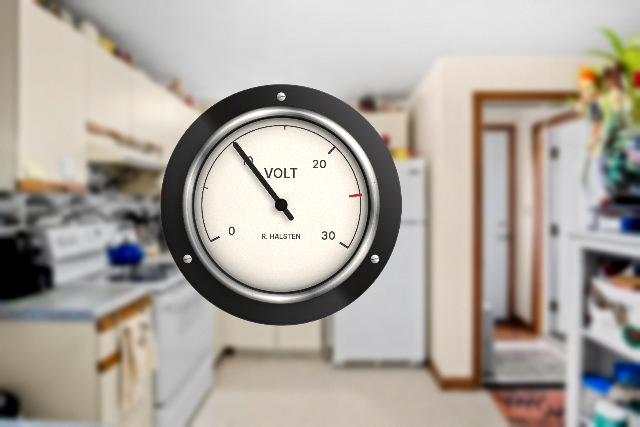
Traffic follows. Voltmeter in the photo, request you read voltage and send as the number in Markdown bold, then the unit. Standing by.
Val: **10** V
